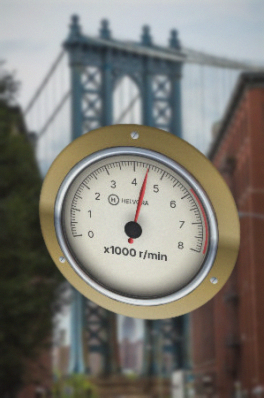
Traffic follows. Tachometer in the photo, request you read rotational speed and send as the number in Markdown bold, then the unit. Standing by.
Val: **4500** rpm
